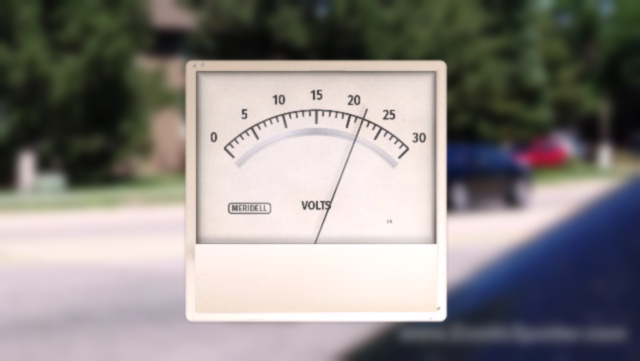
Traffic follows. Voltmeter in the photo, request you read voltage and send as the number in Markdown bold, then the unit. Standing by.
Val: **22** V
